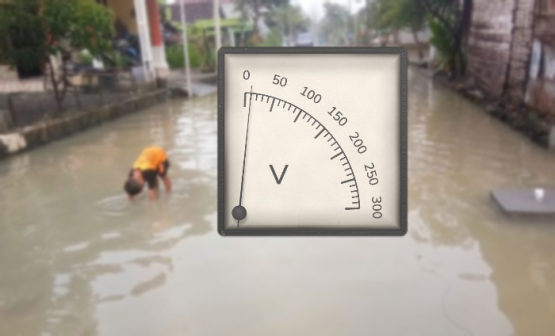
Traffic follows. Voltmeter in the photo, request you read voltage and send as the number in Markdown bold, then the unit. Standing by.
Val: **10** V
